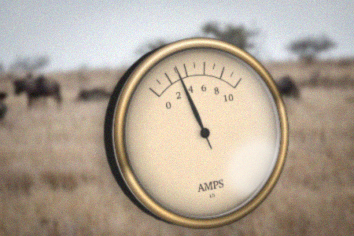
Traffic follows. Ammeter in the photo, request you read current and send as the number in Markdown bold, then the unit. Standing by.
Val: **3** A
